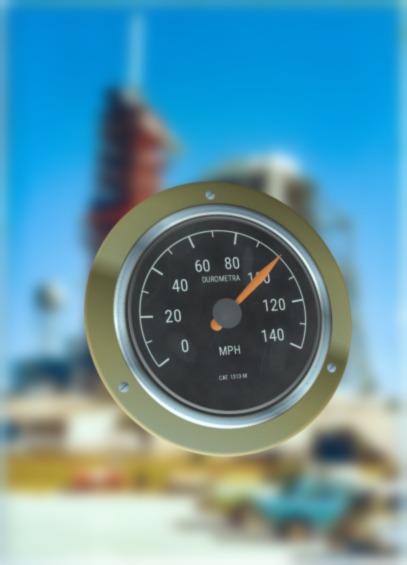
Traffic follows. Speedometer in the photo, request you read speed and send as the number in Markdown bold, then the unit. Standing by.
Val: **100** mph
